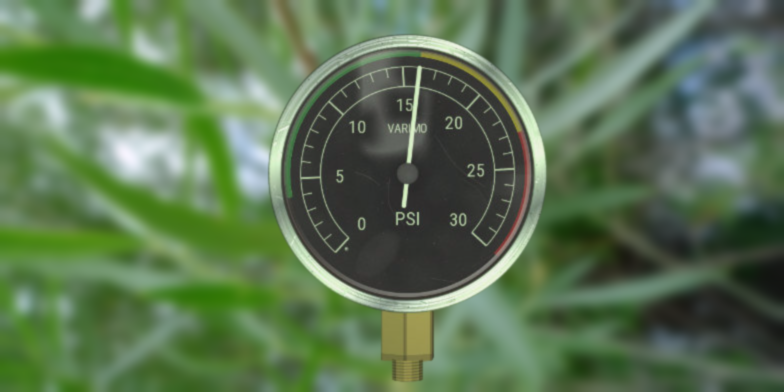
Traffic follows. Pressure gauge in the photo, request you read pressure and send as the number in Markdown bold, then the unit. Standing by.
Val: **16** psi
